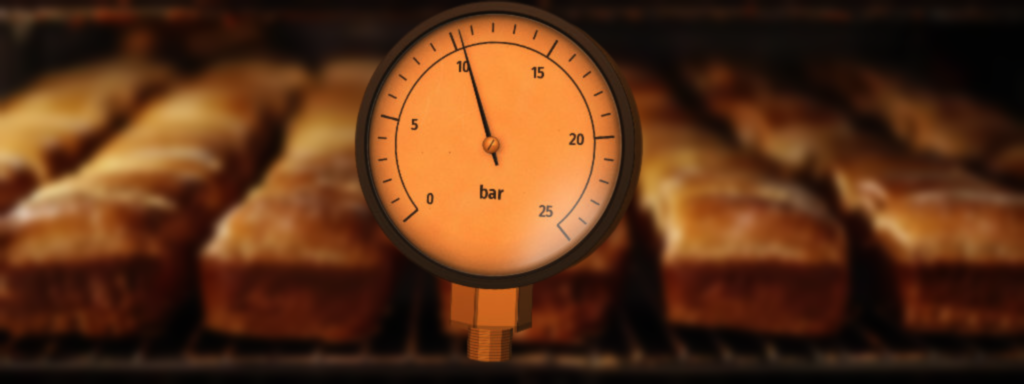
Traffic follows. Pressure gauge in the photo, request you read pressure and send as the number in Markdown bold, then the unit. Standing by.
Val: **10.5** bar
